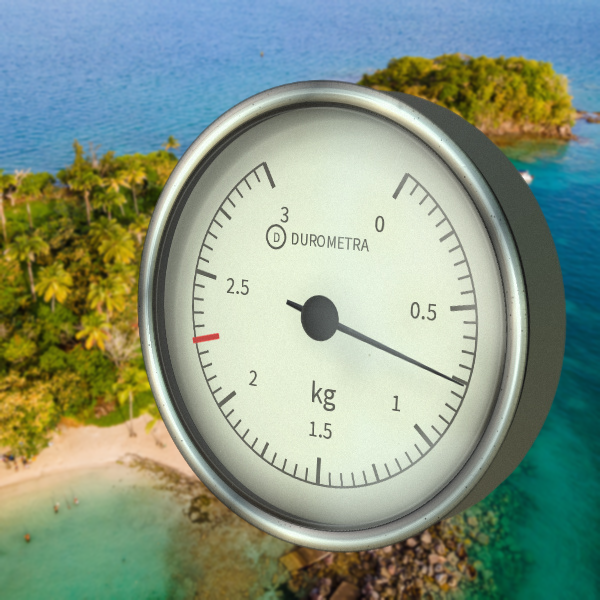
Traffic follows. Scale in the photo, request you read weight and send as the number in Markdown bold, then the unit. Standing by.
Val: **0.75** kg
